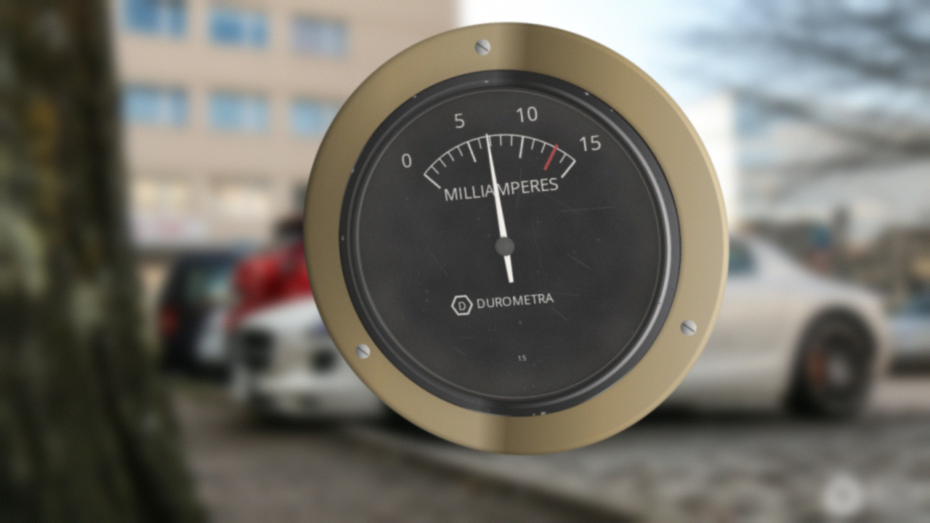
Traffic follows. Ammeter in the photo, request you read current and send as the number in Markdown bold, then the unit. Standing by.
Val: **7** mA
